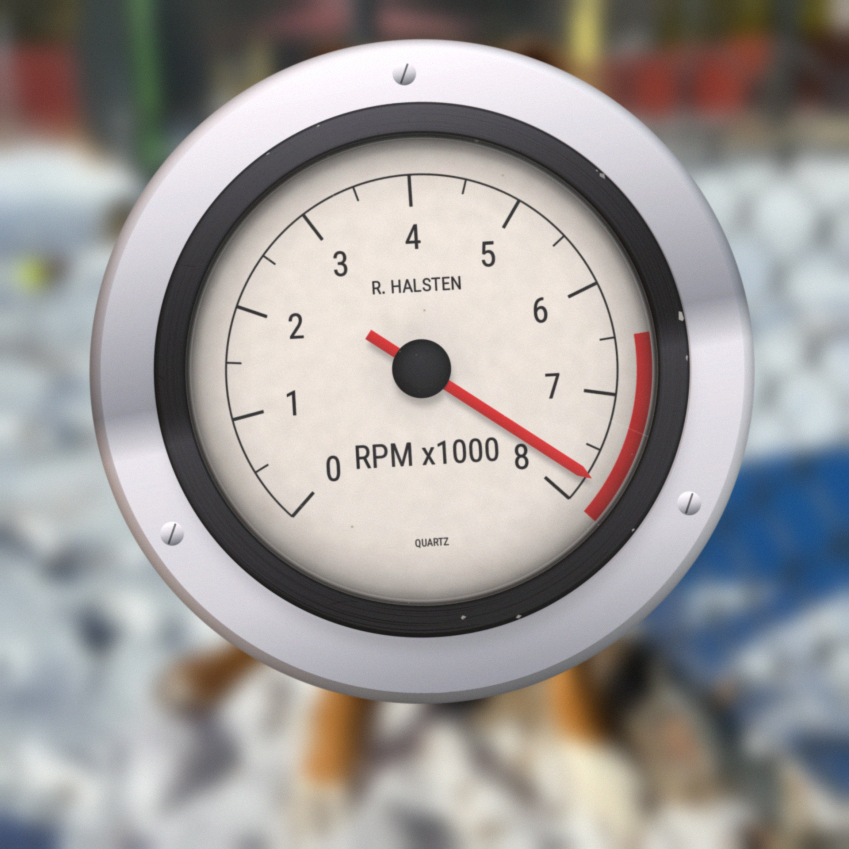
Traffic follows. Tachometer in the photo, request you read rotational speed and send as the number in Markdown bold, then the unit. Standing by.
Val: **7750** rpm
